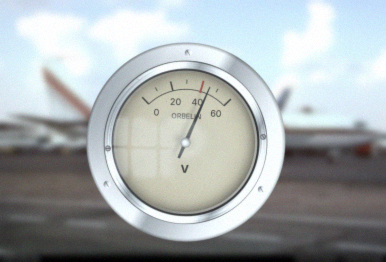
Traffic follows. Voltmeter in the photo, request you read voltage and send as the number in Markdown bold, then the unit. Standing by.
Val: **45** V
